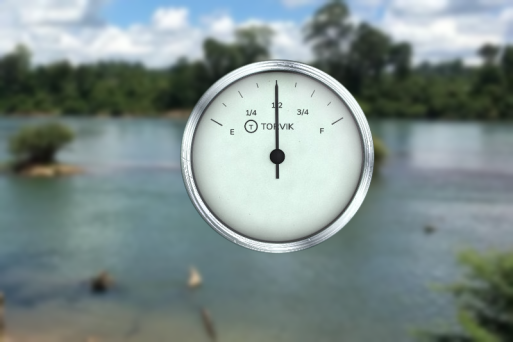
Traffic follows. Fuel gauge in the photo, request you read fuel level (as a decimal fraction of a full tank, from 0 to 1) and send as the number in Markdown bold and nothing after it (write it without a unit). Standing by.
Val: **0.5**
